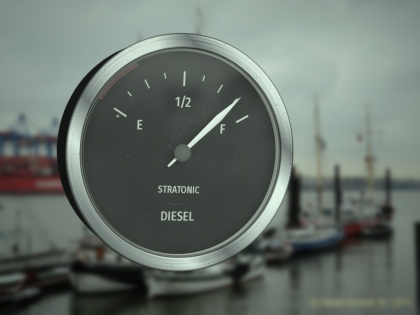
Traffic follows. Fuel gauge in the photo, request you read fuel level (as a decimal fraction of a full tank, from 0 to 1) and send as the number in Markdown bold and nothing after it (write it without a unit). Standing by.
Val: **0.875**
